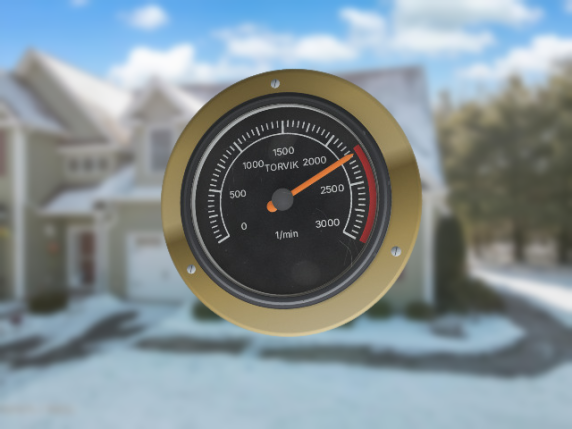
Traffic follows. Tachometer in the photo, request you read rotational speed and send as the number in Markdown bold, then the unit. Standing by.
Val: **2250** rpm
